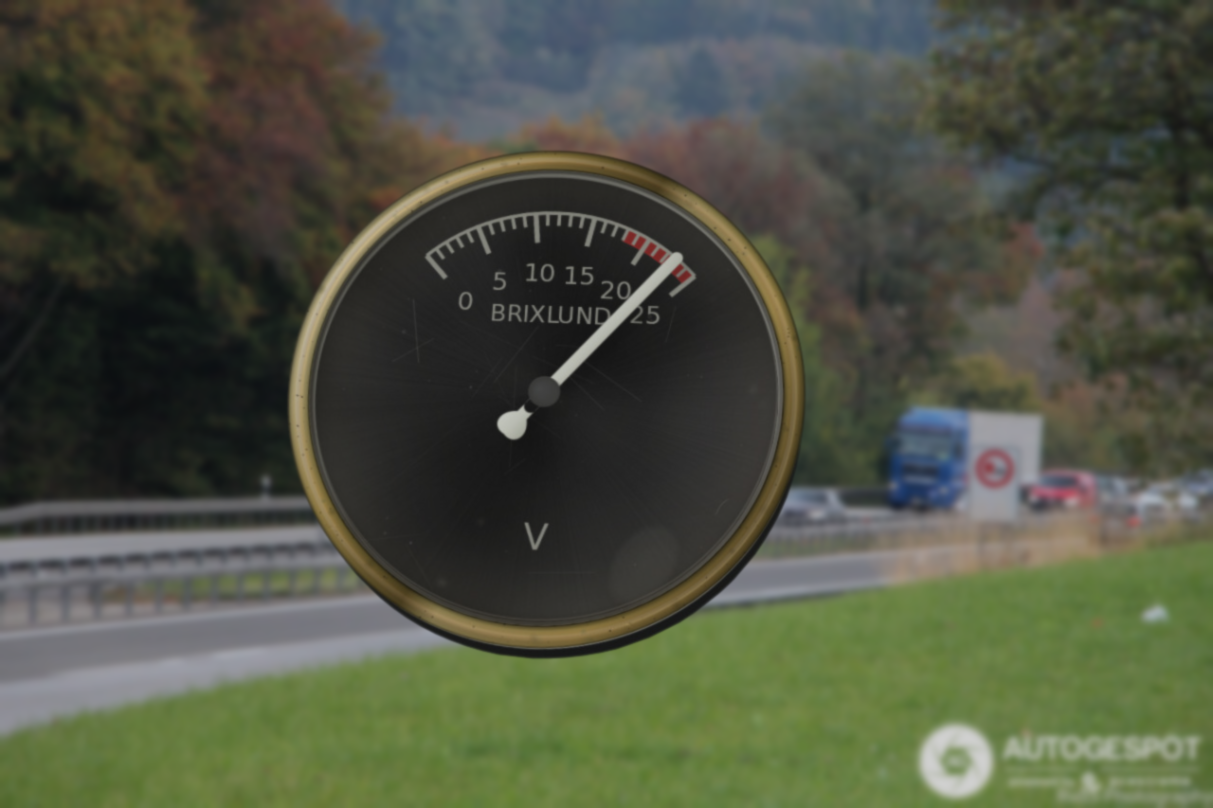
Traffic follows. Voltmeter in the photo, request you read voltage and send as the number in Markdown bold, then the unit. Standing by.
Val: **23** V
